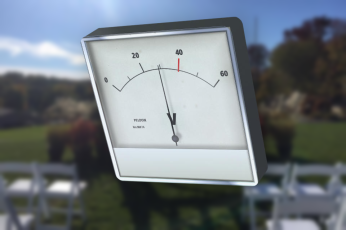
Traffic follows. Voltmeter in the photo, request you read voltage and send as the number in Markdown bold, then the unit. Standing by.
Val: **30** V
